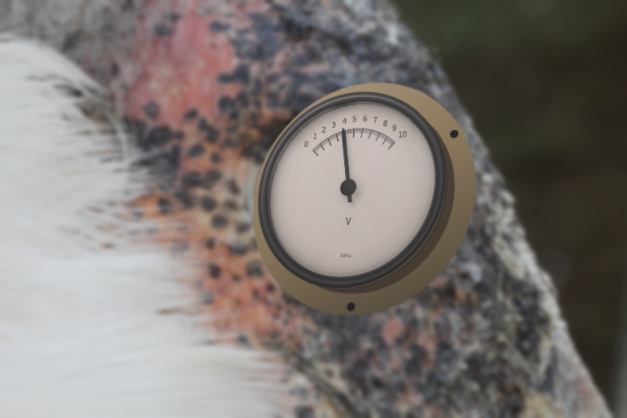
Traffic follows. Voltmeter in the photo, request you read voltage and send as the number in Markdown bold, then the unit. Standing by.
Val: **4** V
